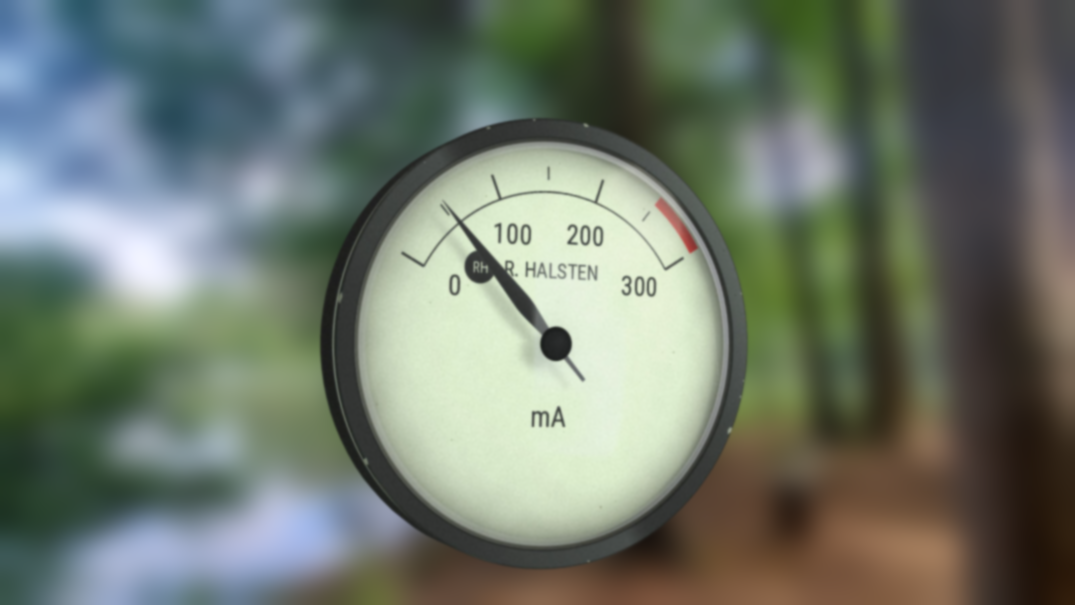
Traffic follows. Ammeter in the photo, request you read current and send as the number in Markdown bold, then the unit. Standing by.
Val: **50** mA
